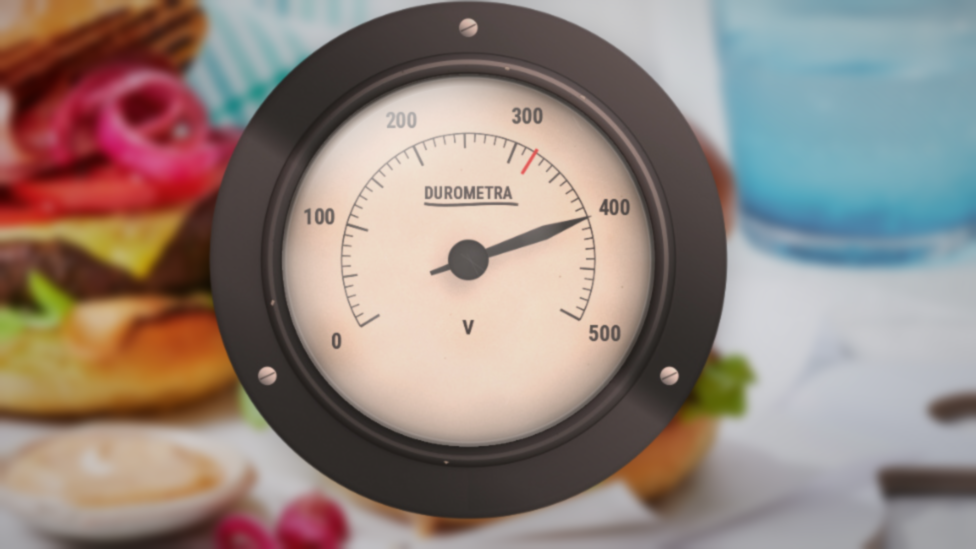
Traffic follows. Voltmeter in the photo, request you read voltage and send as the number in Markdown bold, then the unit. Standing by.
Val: **400** V
